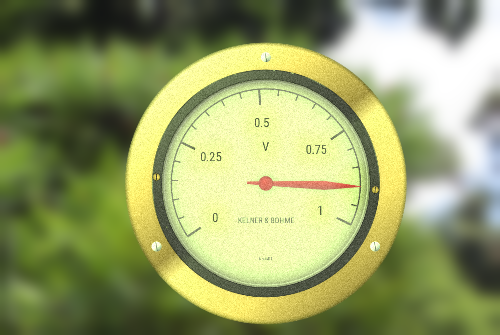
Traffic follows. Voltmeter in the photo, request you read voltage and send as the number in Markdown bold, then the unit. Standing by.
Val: **0.9** V
